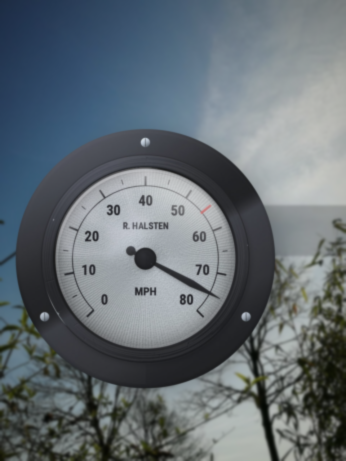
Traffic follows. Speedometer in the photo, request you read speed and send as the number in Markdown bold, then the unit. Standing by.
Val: **75** mph
